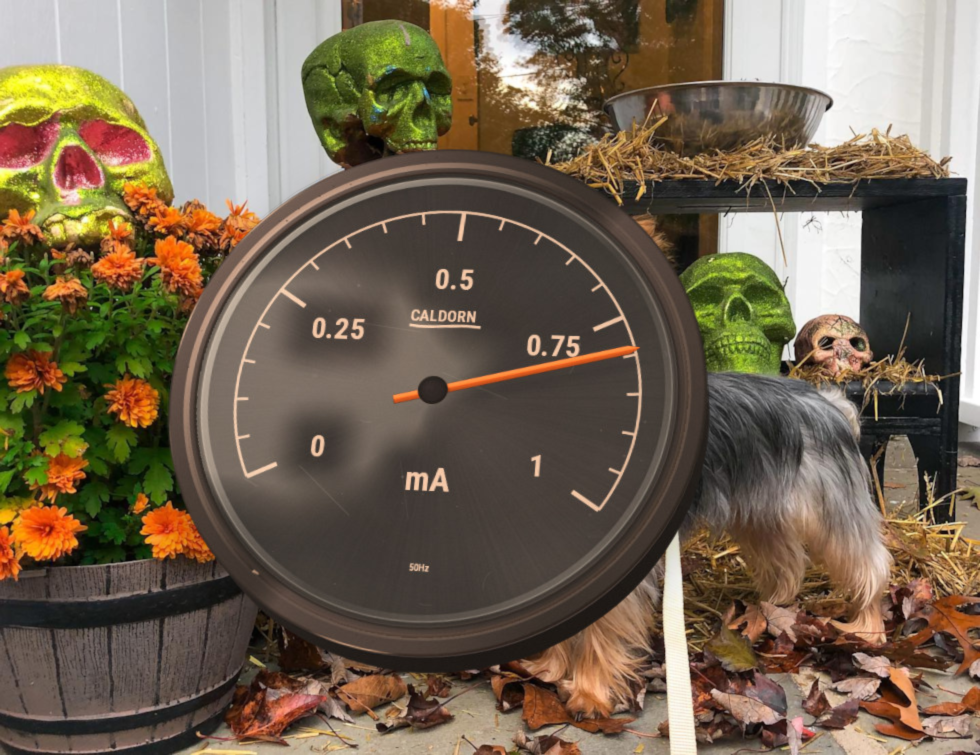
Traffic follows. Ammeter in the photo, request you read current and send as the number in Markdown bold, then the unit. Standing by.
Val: **0.8** mA
